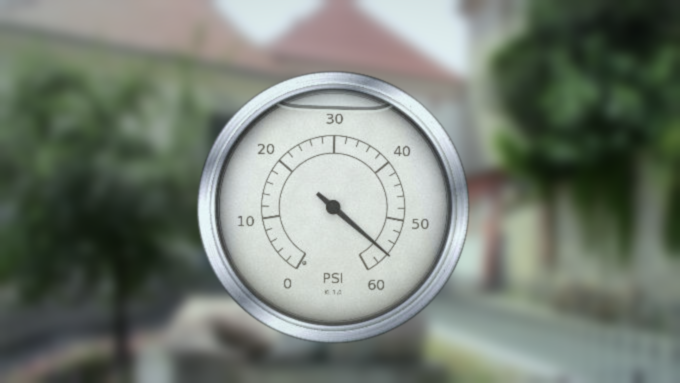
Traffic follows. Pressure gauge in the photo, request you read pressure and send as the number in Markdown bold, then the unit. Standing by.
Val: **56** psi
